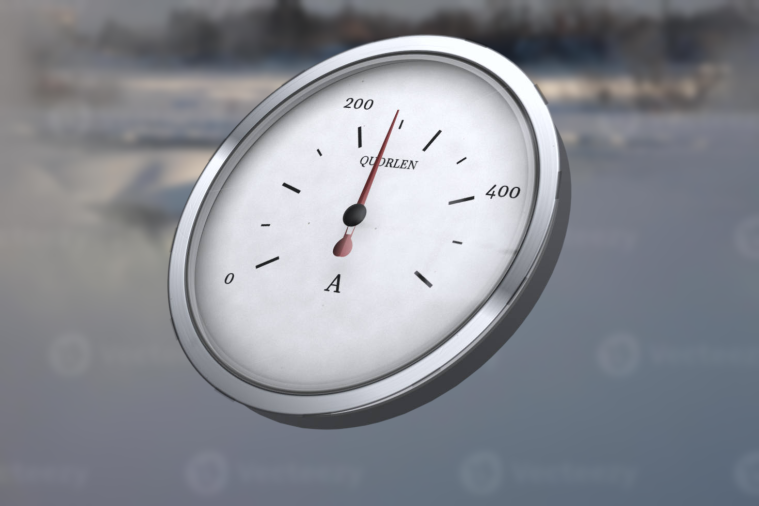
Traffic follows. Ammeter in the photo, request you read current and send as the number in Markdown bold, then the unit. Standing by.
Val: **250** A
